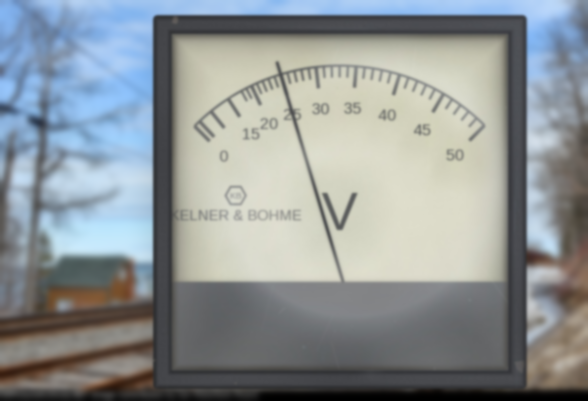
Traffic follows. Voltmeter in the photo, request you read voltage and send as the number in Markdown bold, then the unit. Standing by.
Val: **25** V
